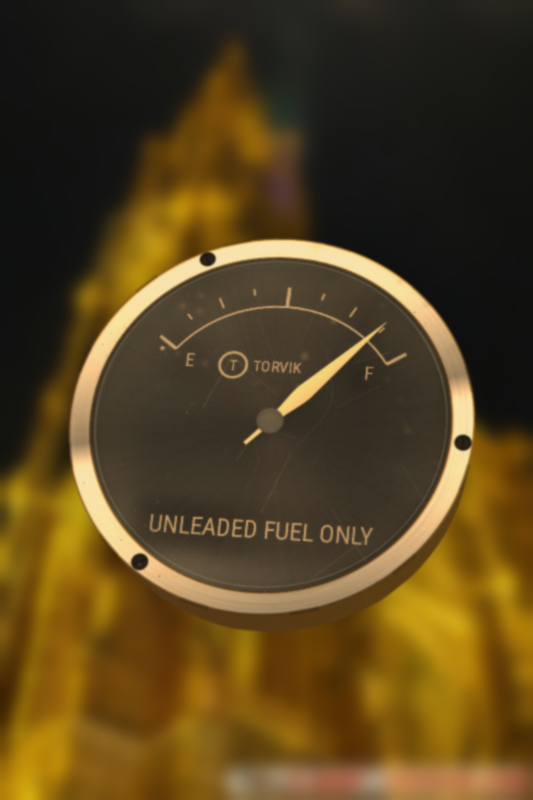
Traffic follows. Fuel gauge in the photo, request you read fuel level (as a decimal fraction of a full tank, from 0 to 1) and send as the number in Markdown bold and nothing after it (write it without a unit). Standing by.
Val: **0.875**
